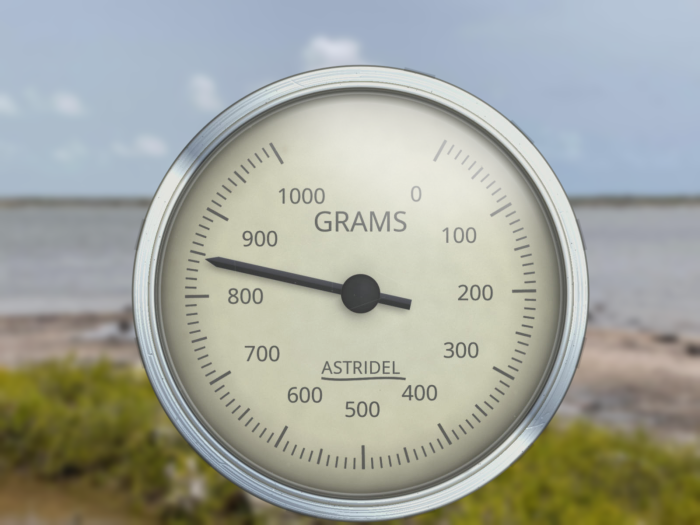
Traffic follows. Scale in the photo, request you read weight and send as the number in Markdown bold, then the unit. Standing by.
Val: **845** g
